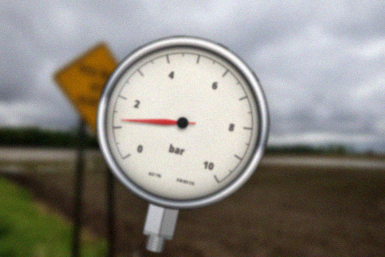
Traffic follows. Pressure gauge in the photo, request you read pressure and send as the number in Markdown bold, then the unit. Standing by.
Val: **1.25** bar
